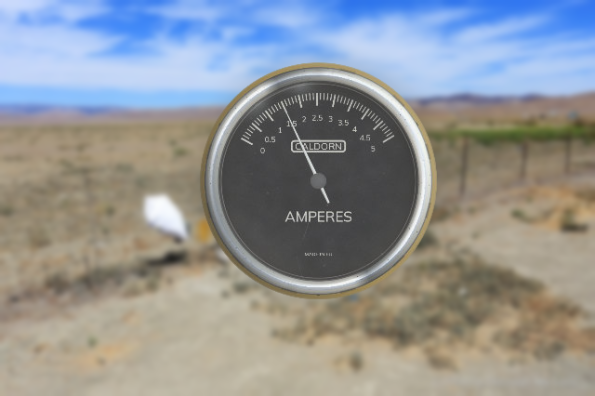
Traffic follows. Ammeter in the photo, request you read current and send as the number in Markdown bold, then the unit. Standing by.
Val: **1.5** A
